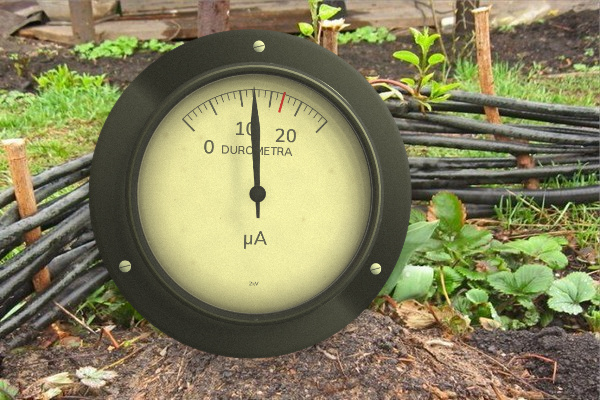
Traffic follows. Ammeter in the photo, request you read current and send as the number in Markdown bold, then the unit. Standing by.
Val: **12** µA
